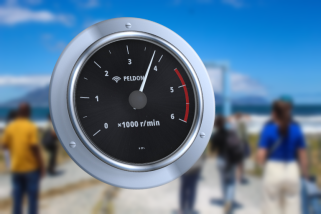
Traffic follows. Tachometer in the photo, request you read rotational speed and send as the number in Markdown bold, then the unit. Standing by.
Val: **3750** rpm
